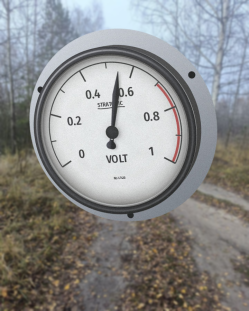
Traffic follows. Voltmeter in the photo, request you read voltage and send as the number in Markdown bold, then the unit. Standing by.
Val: **0.55** V
